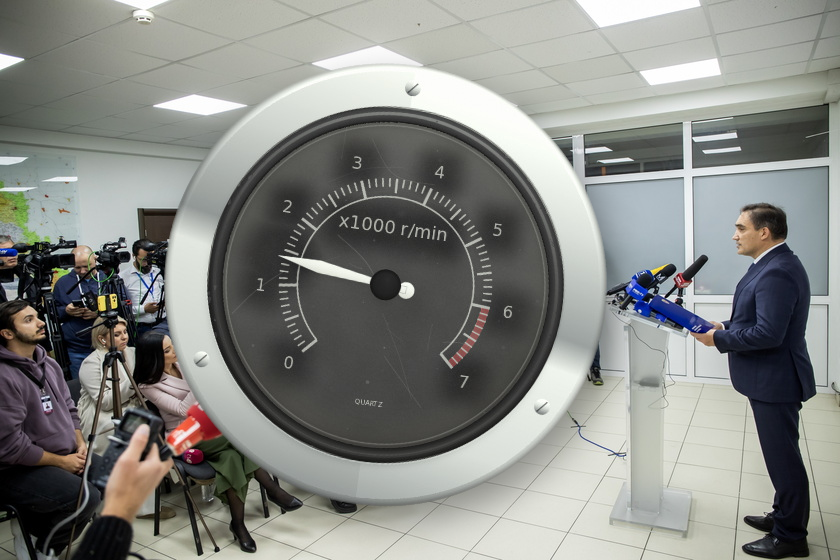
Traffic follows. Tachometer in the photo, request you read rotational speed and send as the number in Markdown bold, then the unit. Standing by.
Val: **1400** rpm
